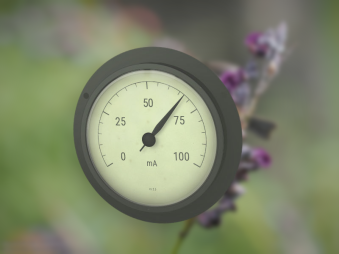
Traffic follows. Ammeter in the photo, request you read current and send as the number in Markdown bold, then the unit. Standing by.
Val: **67.5** mA
